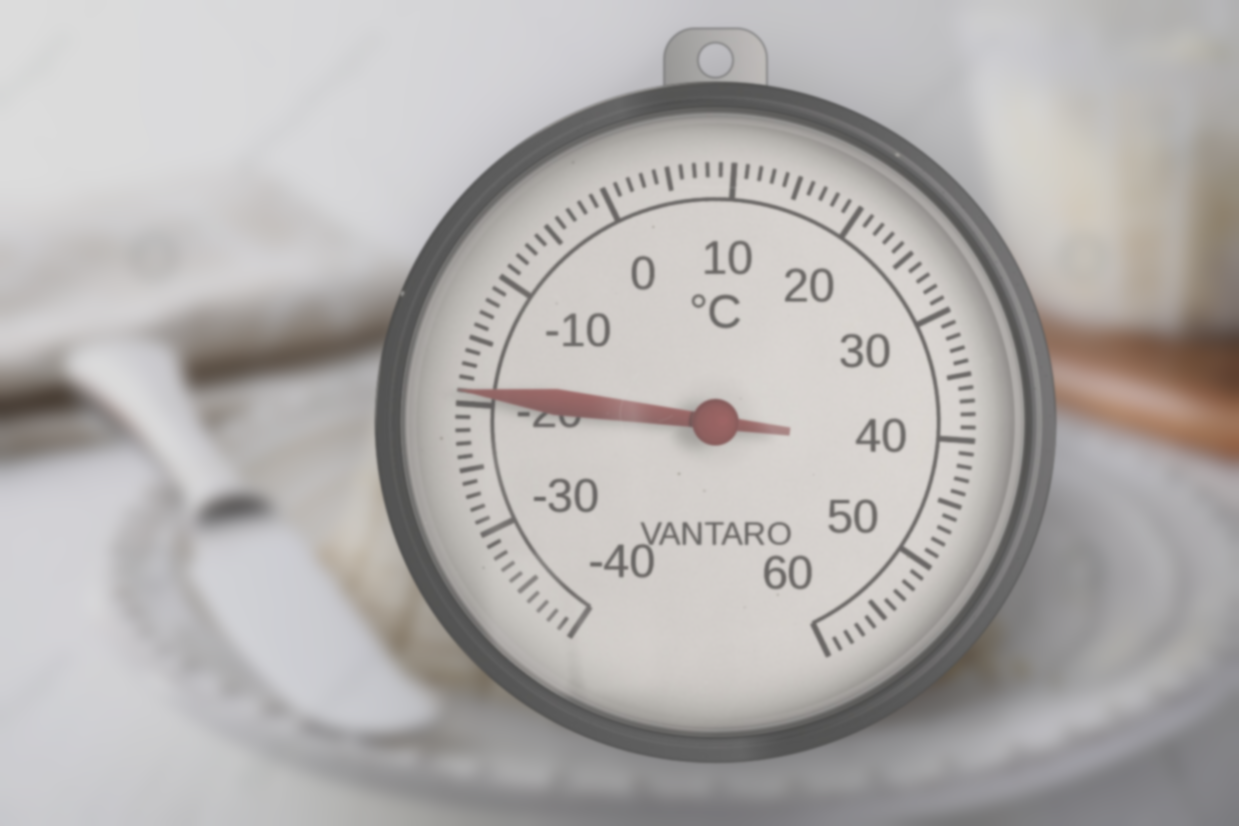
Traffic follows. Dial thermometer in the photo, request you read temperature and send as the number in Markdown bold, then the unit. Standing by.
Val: **-19** °C
